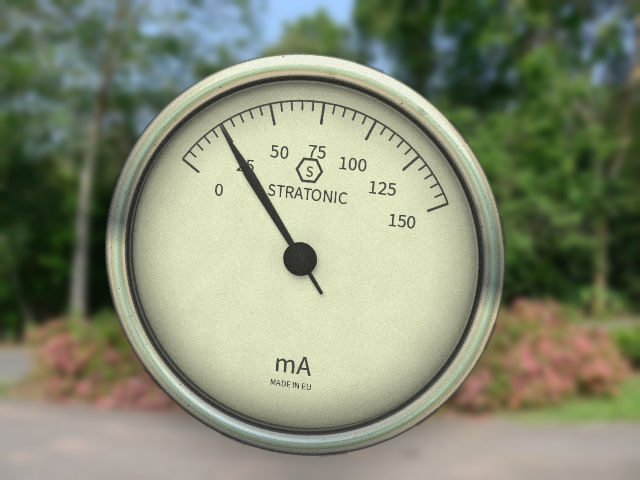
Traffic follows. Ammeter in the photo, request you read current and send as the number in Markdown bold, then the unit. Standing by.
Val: **25** mA
